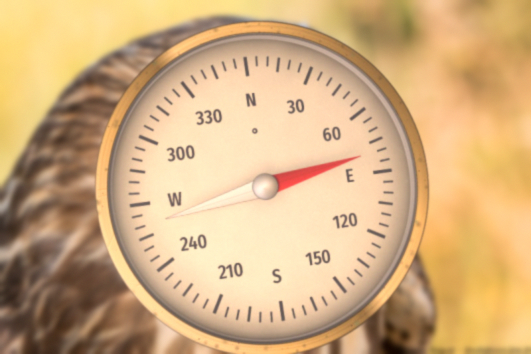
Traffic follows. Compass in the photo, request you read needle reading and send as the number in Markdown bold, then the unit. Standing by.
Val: **80** °
